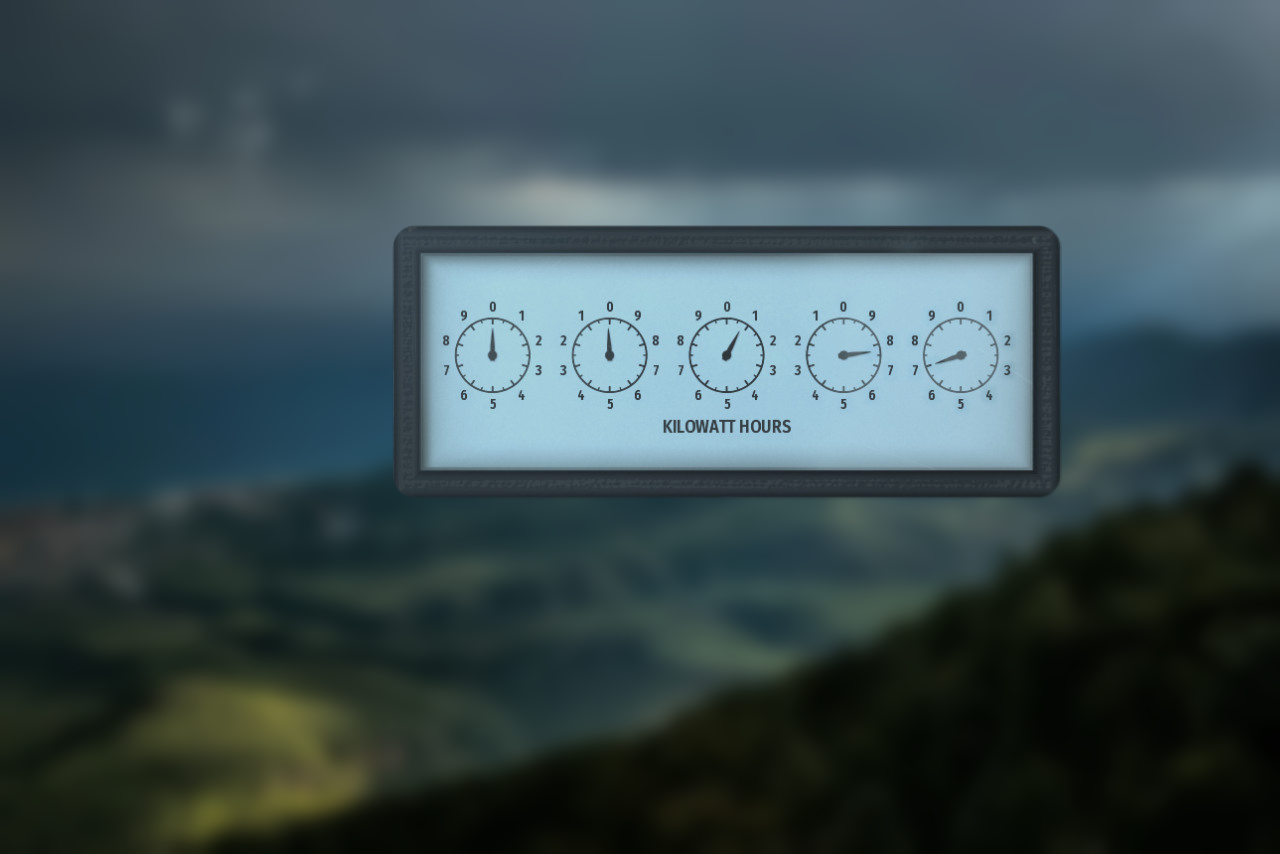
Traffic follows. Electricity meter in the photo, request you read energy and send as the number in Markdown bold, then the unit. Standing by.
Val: **77** kWh
